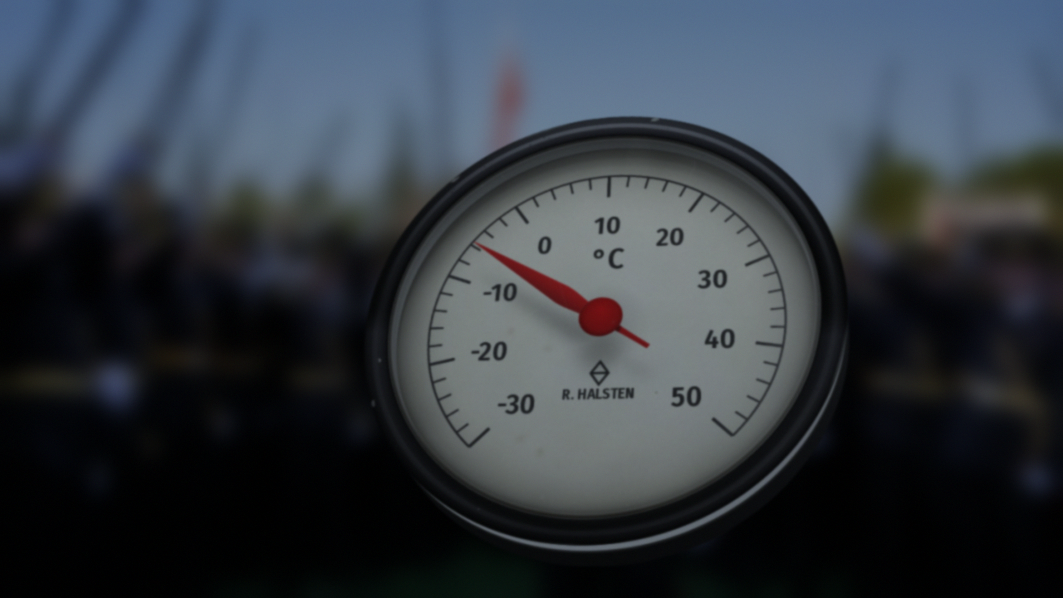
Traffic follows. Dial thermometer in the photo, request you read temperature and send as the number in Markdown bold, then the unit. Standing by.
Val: **-6** °C
